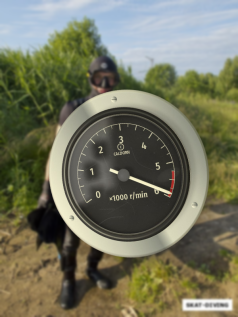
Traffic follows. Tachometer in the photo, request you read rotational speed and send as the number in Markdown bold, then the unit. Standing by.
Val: **5875** rpm
